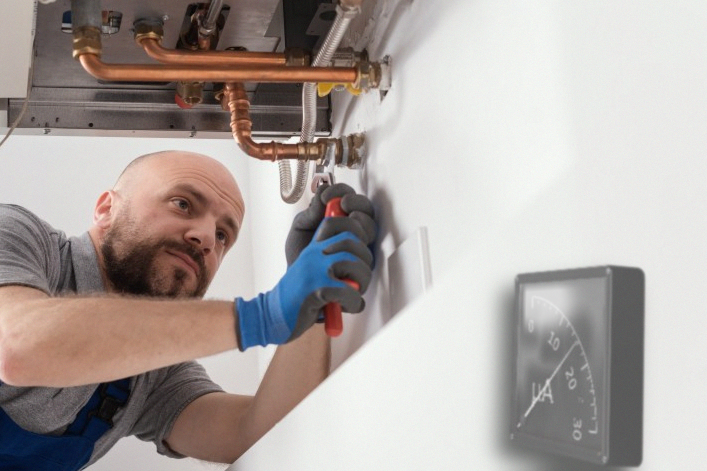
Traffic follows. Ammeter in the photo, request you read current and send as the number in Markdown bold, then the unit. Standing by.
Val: **16** µA
